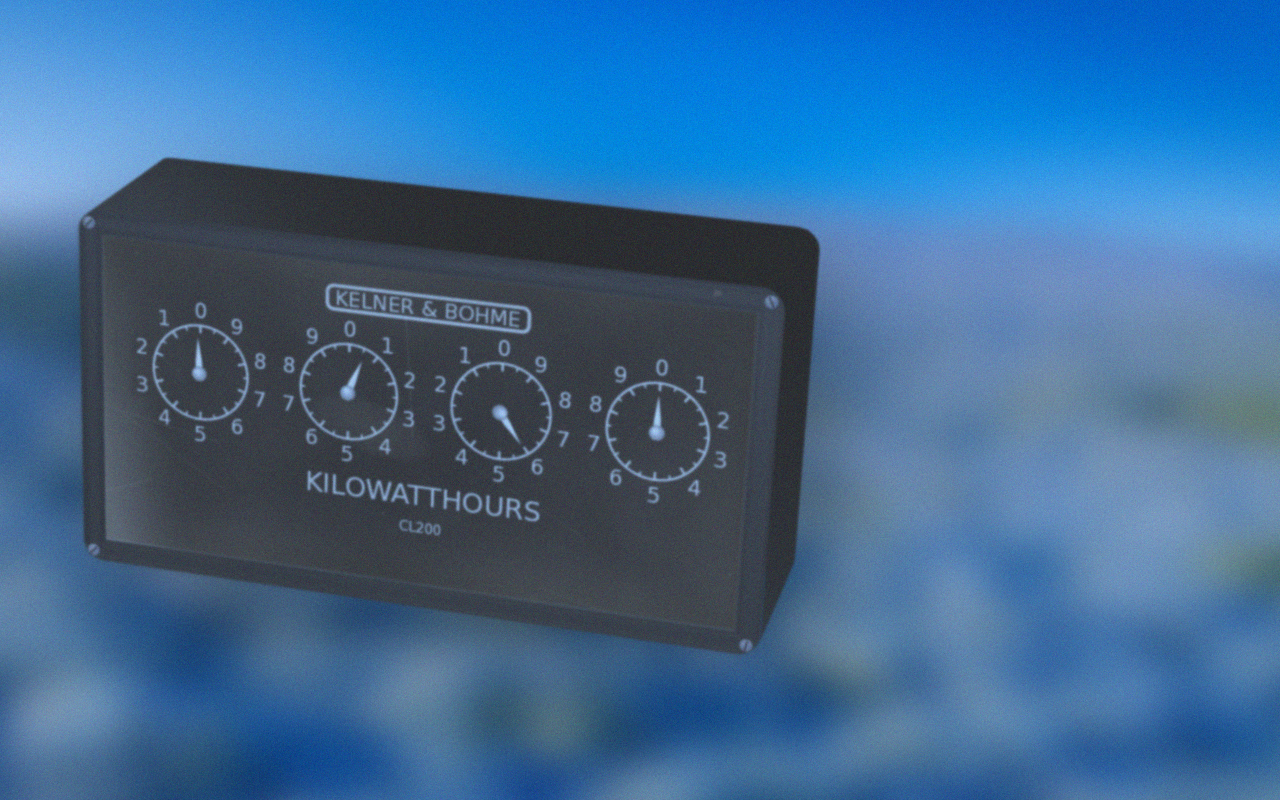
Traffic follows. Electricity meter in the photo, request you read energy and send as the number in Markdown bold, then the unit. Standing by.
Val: **60** kWh
